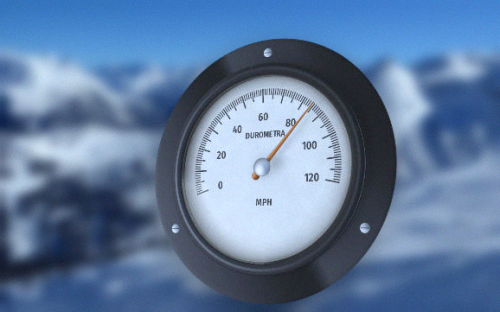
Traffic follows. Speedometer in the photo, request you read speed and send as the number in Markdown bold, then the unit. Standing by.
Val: **85** mph
